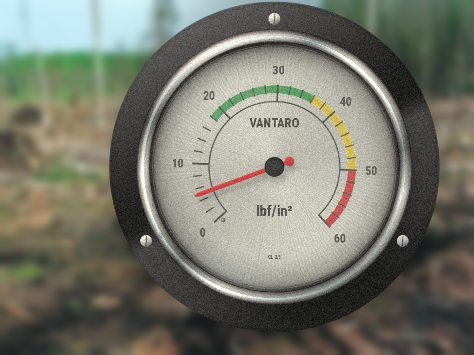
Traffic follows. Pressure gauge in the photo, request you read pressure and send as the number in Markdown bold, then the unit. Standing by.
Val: **5** psi
